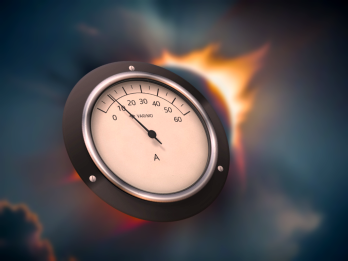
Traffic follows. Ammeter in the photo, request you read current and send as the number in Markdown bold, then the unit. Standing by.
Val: **10** A
